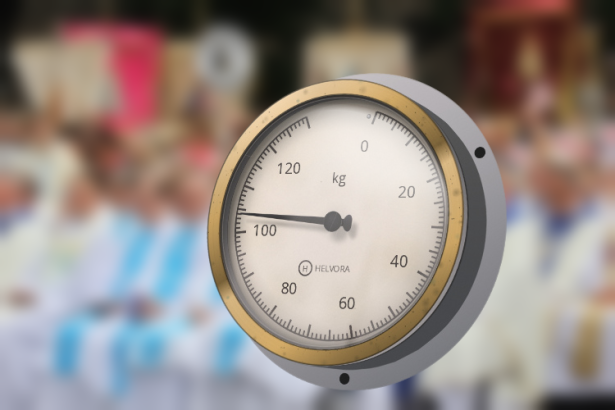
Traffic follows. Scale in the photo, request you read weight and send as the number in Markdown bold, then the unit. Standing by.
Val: **104** kg
